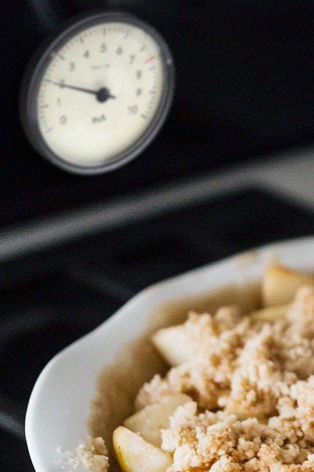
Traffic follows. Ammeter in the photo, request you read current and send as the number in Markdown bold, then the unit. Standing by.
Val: **2** mA
